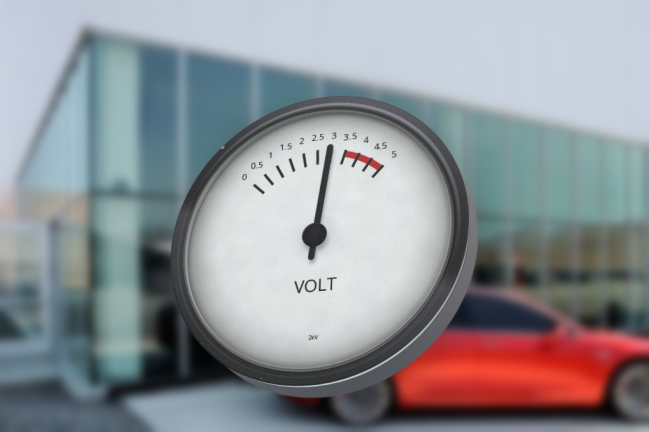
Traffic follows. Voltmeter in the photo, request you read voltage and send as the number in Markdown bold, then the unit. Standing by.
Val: **3** V
